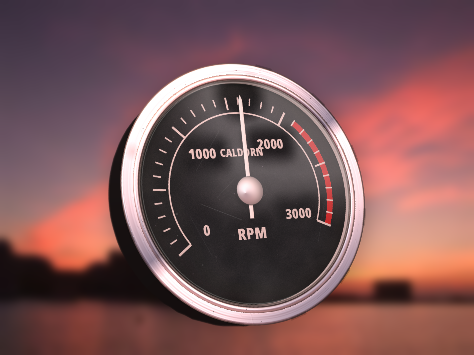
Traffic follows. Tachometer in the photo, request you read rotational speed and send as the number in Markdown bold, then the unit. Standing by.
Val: **1600** rpm
